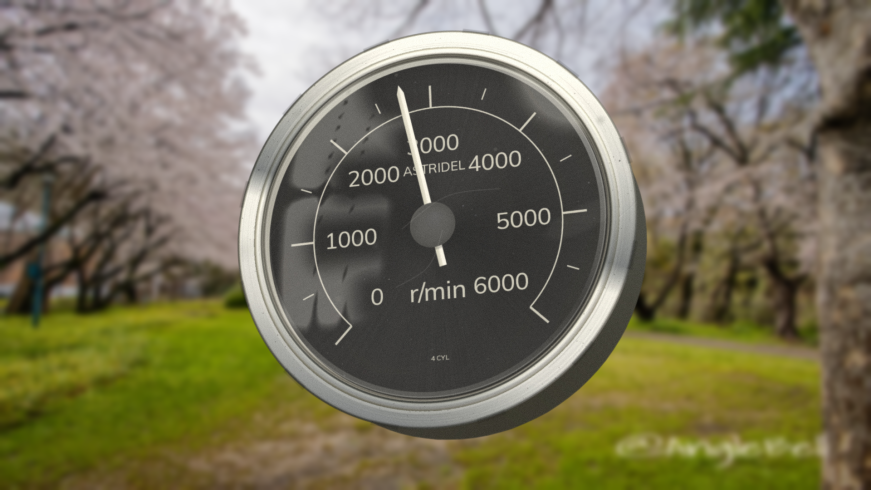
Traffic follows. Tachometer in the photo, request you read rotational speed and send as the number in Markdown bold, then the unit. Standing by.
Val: **2750** rpm
